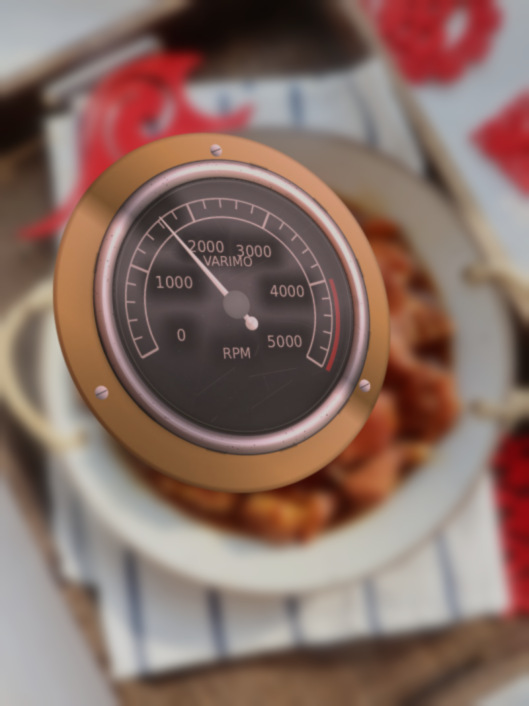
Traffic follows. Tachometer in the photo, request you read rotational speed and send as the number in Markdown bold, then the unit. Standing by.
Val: **1600** rpm
